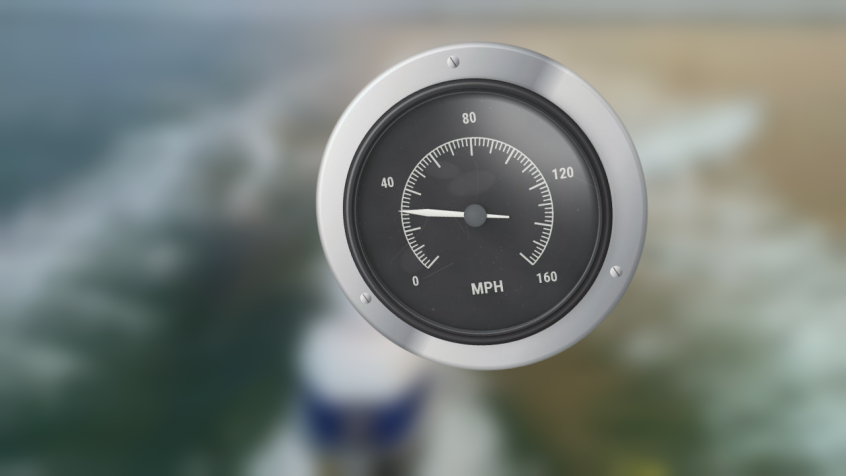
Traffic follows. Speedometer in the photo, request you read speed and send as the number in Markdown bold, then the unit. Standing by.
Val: **30** mph
